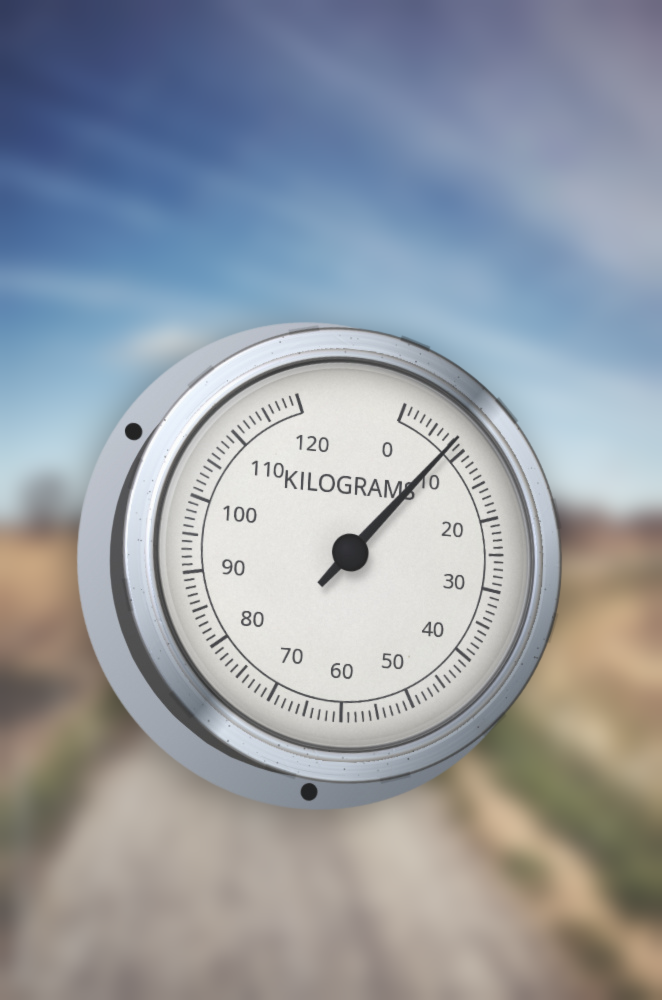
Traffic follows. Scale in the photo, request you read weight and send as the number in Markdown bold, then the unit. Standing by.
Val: **8** kg
